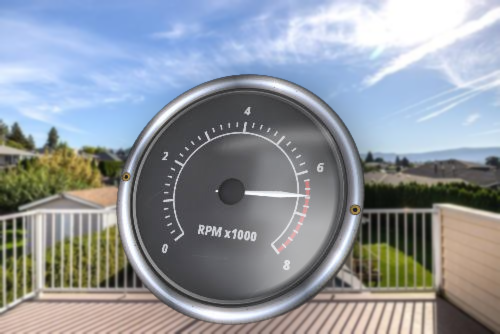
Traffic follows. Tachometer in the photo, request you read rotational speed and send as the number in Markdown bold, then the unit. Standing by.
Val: **6600** rpm
